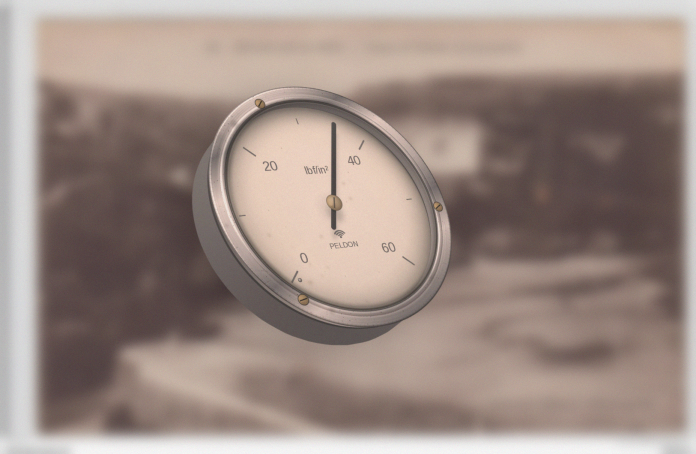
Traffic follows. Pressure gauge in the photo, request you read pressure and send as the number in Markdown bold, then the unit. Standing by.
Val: **35** psi
